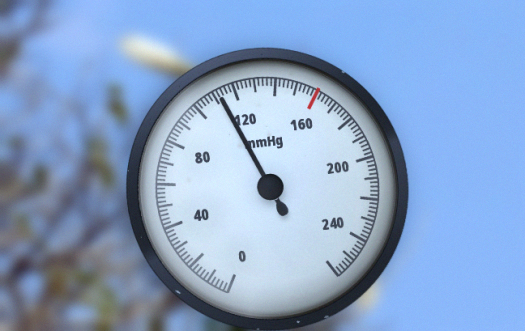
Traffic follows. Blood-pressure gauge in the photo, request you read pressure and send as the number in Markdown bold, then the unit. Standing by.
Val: **112** mmHg
